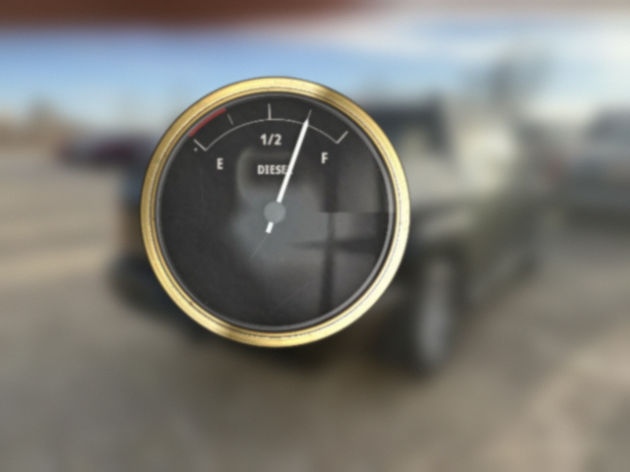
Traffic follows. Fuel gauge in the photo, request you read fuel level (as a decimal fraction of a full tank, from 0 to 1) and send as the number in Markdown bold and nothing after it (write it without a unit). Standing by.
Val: **0.75**
